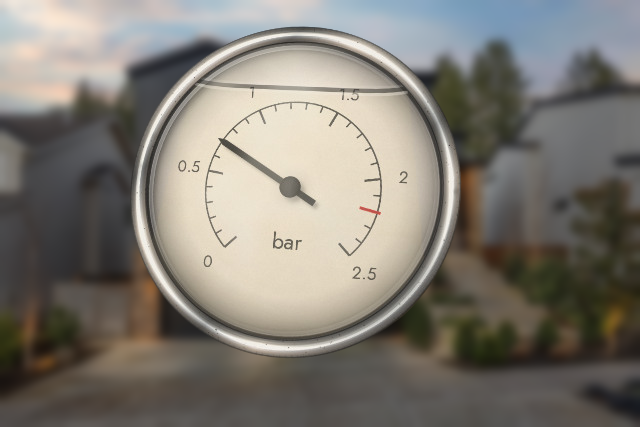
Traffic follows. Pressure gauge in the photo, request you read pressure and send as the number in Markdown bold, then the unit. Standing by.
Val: **0.7** bar
